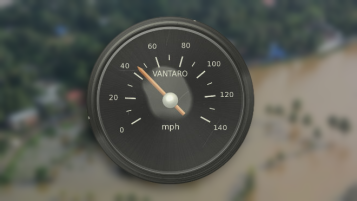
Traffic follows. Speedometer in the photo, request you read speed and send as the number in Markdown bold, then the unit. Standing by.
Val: **45** mph
